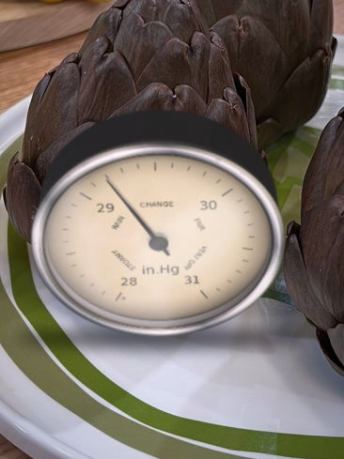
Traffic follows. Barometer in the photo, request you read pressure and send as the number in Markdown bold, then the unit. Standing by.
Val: **29.2** inHg
